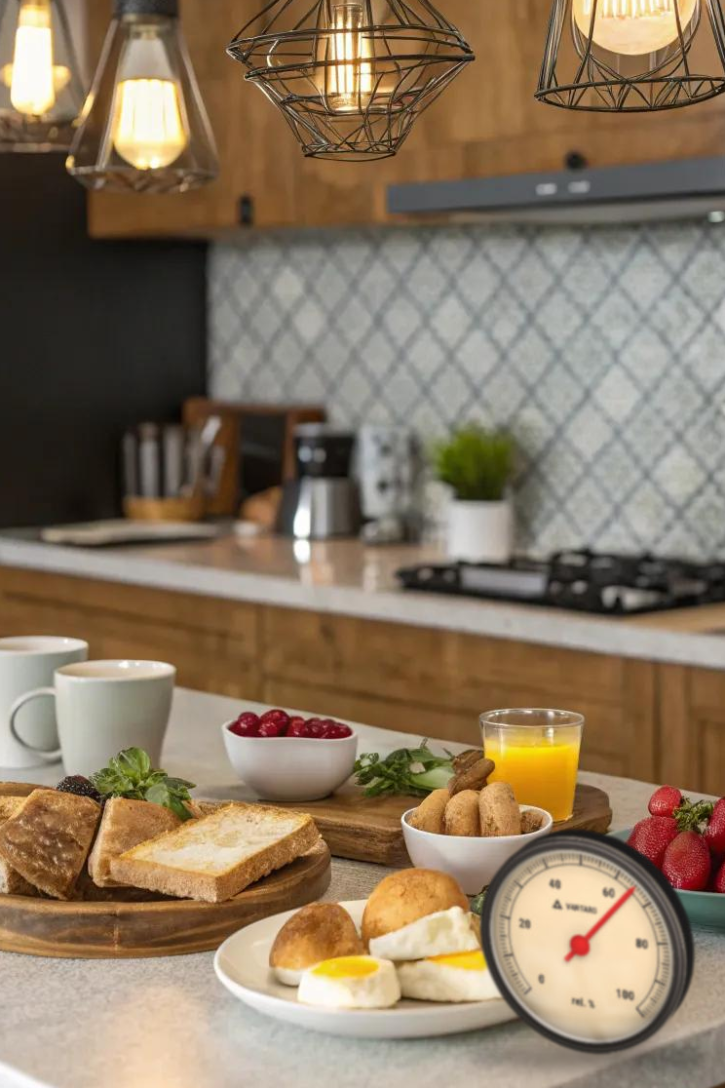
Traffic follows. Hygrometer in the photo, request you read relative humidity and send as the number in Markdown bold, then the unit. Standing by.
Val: **65** %
